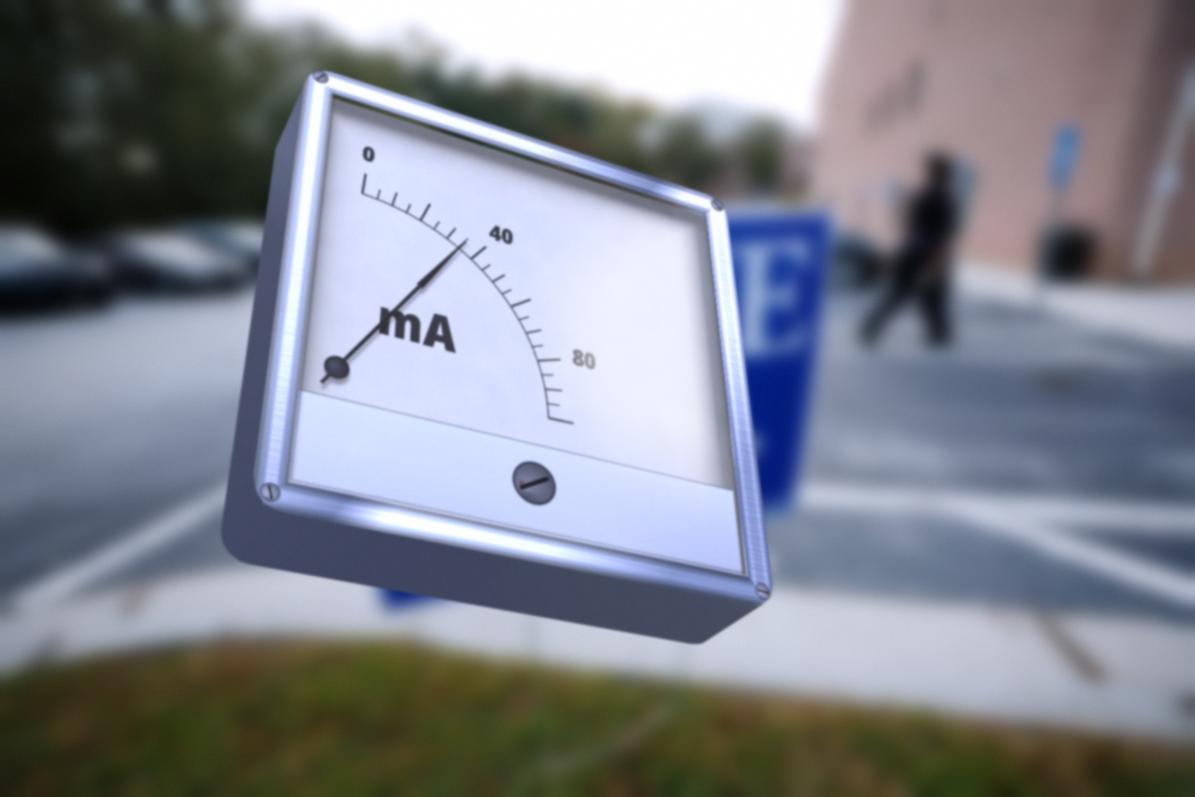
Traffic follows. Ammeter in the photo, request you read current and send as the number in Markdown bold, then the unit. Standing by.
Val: **35** mA
